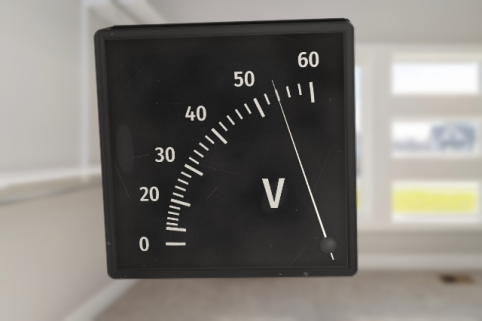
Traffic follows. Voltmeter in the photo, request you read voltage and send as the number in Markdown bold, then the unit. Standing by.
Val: **54** V
